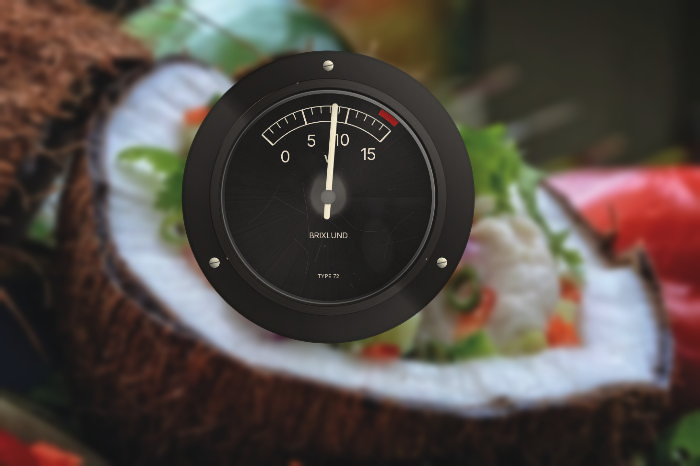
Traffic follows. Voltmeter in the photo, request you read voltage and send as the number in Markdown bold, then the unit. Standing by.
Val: **8.5** V
